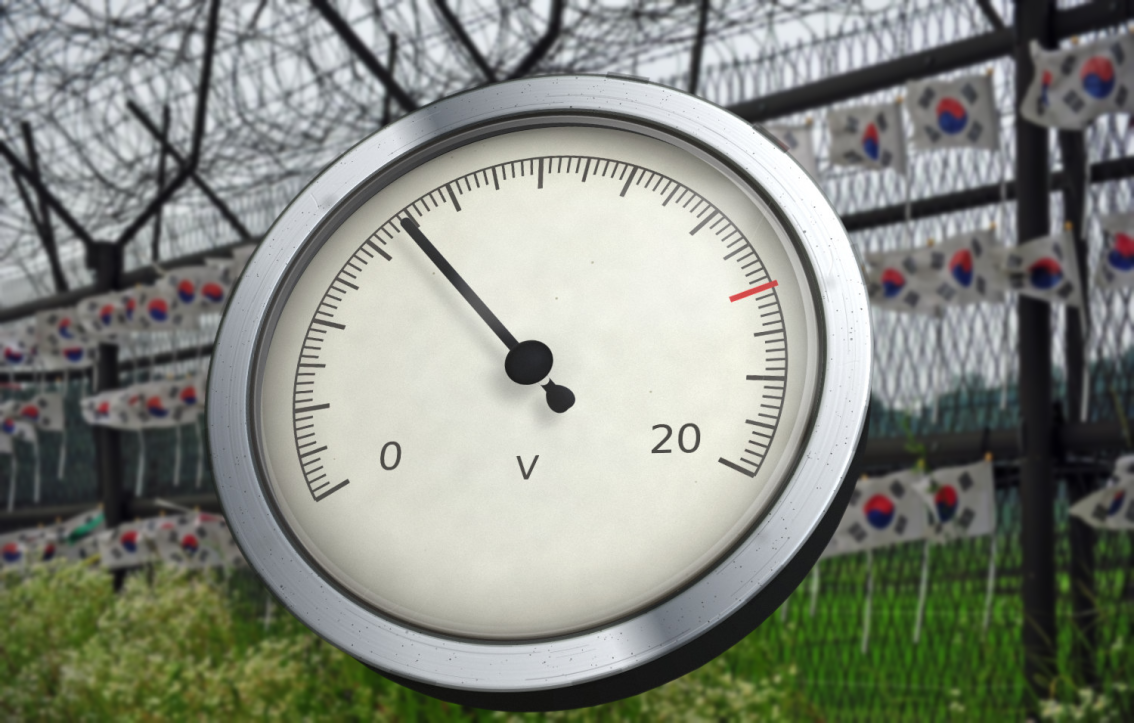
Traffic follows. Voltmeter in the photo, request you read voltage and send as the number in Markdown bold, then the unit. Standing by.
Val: **6.8** V
